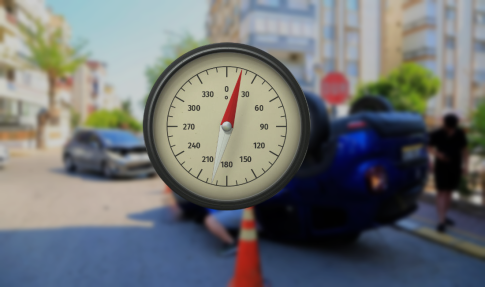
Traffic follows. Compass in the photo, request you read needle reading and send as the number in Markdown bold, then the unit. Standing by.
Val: **15** °
